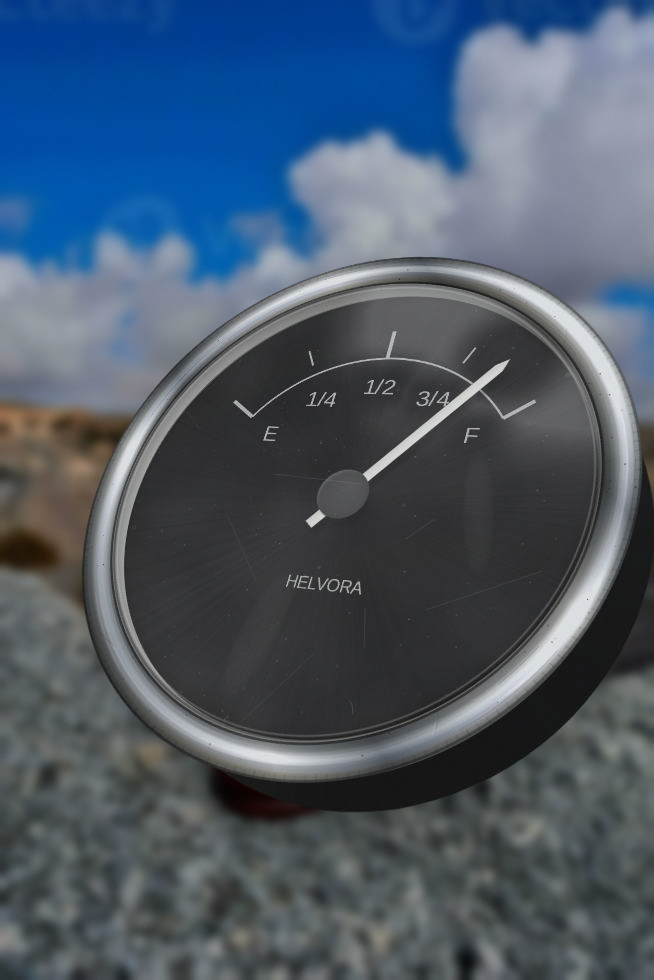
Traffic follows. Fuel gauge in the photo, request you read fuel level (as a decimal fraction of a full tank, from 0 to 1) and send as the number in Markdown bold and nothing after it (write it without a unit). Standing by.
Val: **0.875**
